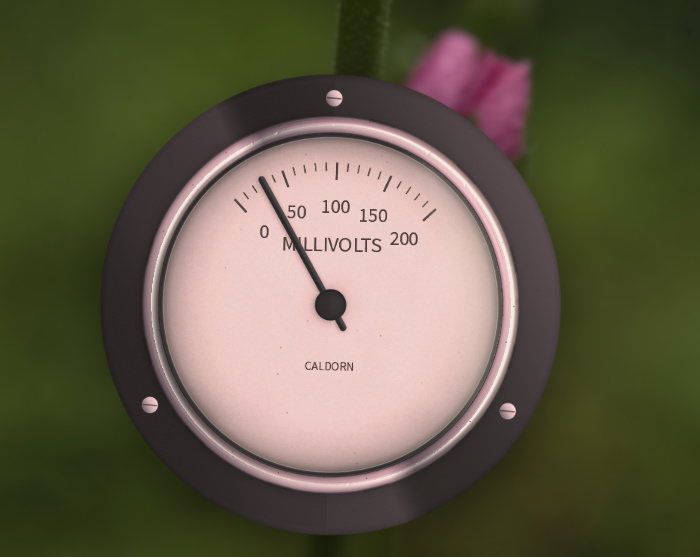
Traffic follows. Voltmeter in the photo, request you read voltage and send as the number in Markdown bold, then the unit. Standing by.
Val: **30** mV
